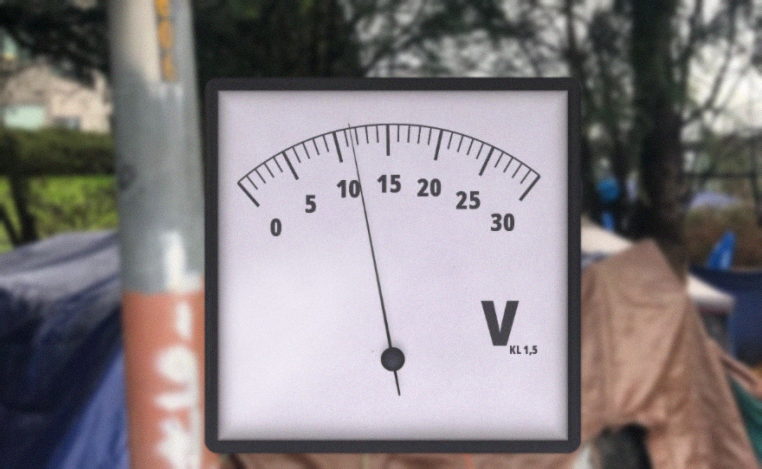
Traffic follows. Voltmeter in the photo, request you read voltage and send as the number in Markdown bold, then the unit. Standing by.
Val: **11.5** V
